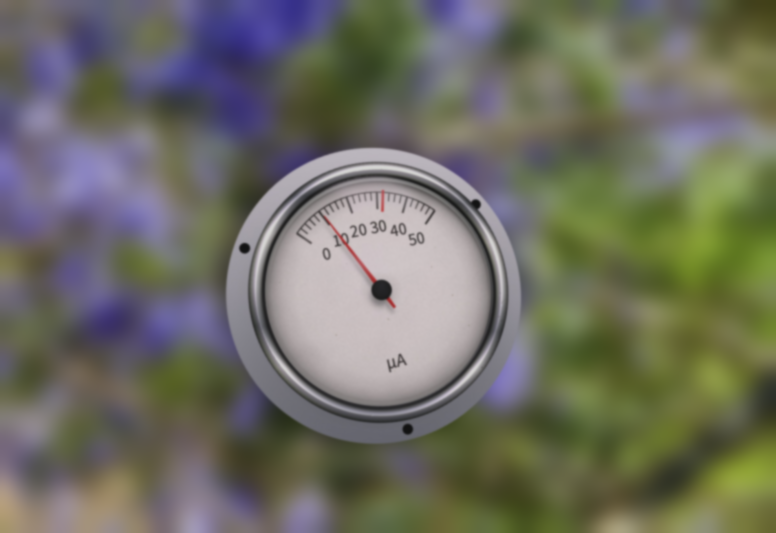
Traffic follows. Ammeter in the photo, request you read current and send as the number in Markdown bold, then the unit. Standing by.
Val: **10** µA
